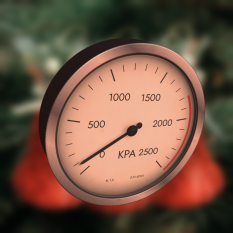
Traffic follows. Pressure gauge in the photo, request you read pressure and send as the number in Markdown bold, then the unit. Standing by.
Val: **100** kPa
